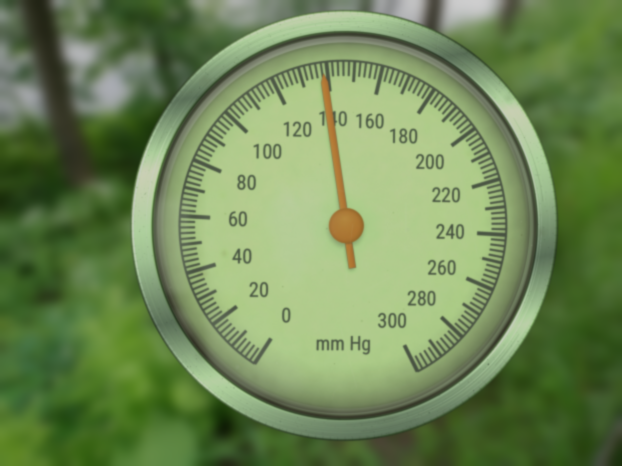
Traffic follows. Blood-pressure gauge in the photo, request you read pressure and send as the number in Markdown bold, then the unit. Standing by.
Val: **138** mmHg
